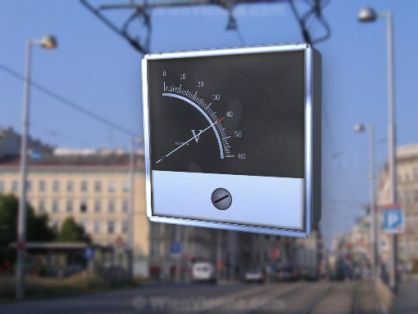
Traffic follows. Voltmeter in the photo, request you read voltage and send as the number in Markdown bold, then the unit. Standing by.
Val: **40** V
